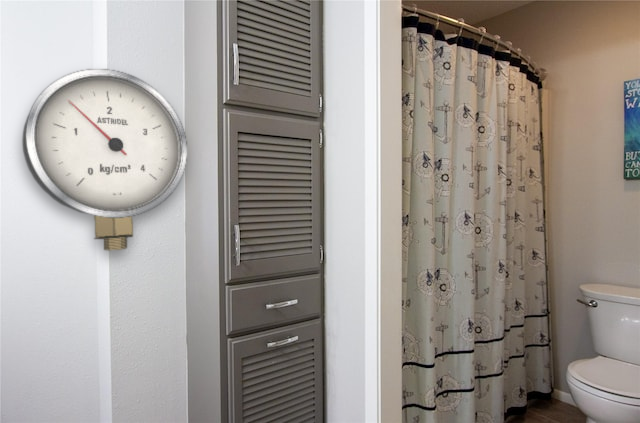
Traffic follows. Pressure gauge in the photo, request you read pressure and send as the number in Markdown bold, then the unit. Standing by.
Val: **1.4** kg/cm²
